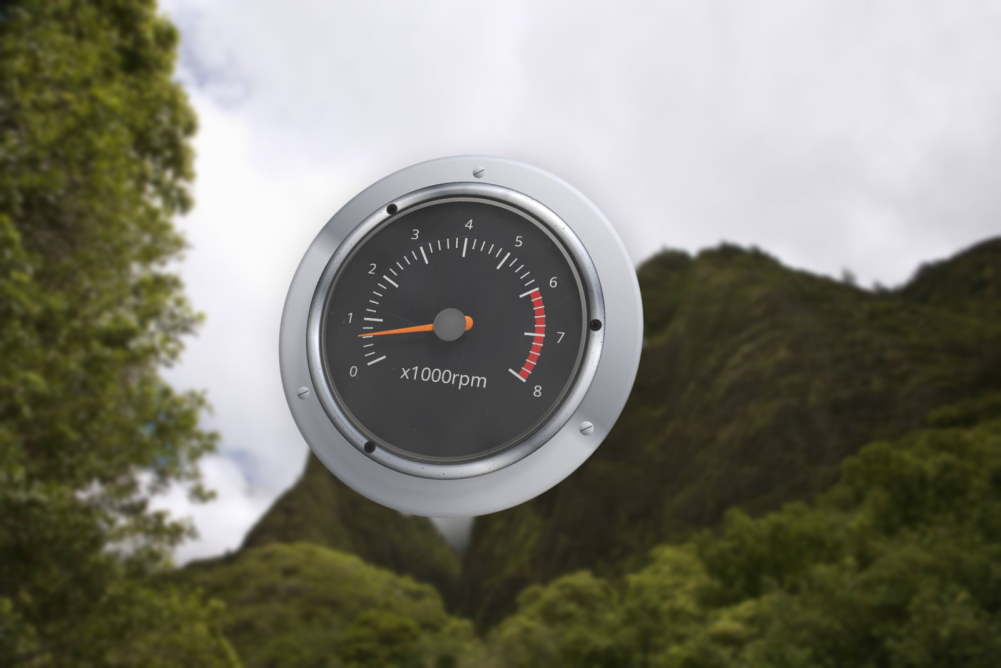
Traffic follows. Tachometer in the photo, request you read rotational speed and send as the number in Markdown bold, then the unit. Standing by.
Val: **600** rpm
